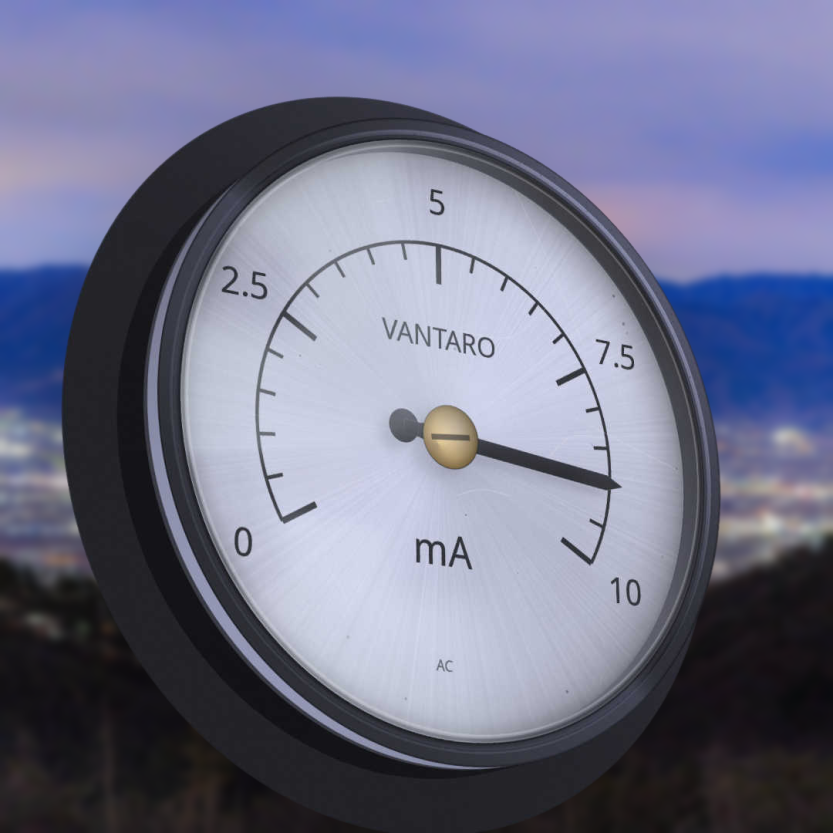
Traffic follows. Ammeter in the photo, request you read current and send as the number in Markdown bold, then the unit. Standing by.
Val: **9** mA
